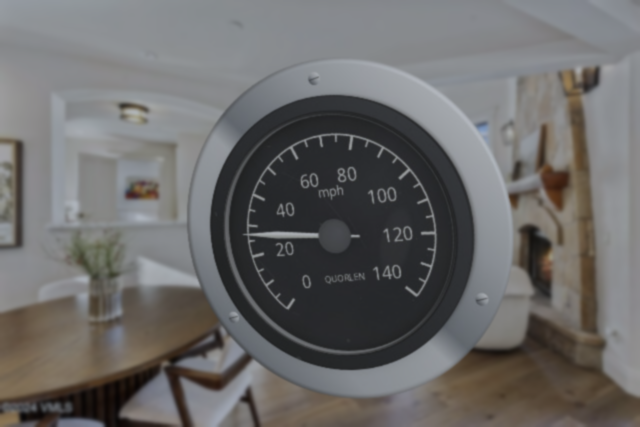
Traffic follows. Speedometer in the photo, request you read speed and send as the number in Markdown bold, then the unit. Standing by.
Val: **27.5** mph
